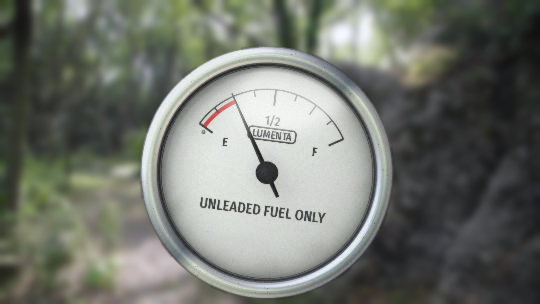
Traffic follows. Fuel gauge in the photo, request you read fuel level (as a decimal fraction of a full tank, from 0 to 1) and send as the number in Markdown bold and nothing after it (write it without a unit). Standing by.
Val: **0.25**
